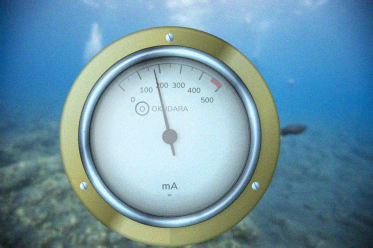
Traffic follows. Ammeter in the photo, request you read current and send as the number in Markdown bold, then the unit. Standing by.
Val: **175** mA
